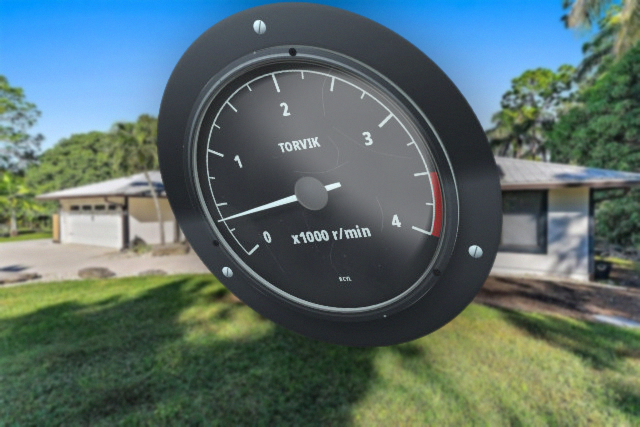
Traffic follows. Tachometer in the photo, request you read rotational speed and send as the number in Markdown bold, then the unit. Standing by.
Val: **375** rpm
